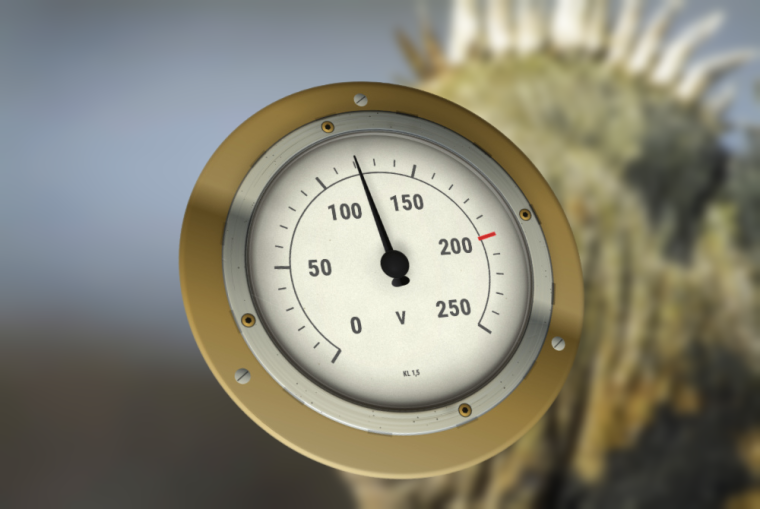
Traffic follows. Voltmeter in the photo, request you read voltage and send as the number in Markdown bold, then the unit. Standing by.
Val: **120** V
